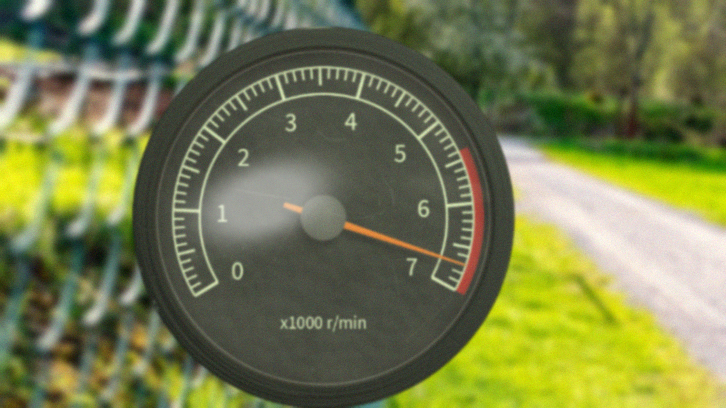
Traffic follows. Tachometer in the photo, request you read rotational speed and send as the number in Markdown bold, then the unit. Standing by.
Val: **6700** rpm
